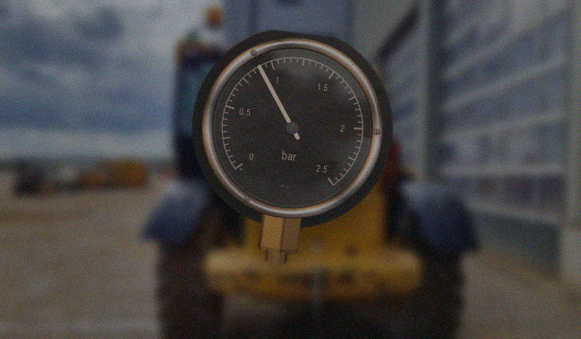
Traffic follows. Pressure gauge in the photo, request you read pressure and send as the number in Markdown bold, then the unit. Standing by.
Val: **0.9** bar
